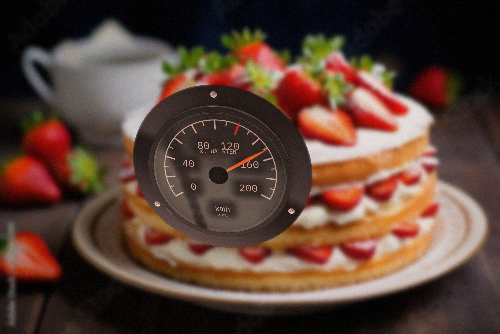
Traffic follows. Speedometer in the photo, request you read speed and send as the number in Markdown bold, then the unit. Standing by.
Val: **150** km/h
